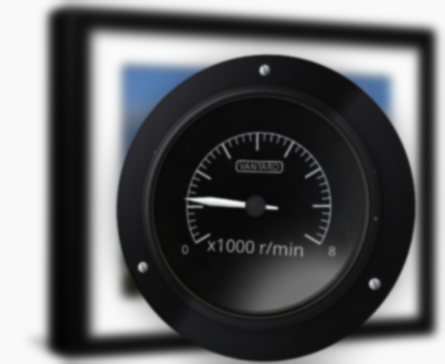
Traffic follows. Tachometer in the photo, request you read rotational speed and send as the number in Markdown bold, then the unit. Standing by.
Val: **1200** rpm
